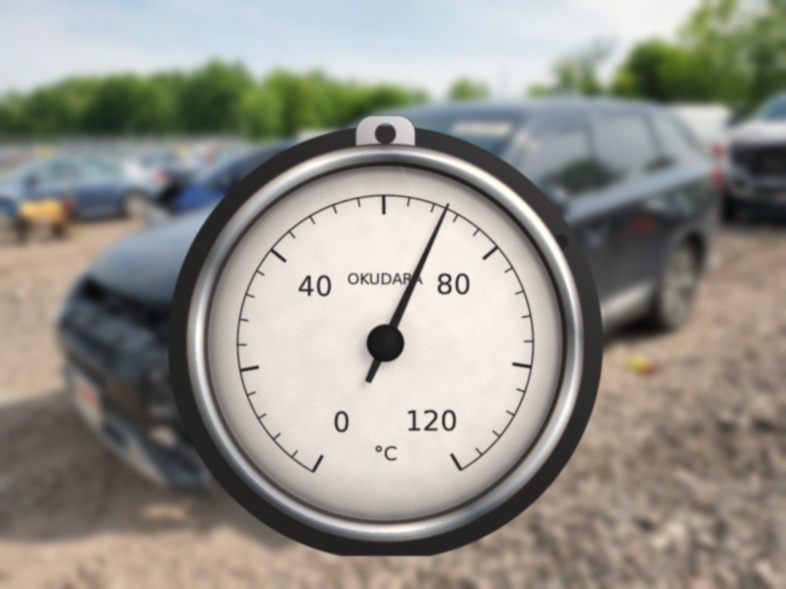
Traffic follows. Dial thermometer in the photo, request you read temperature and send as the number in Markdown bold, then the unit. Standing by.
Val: **70** °C
